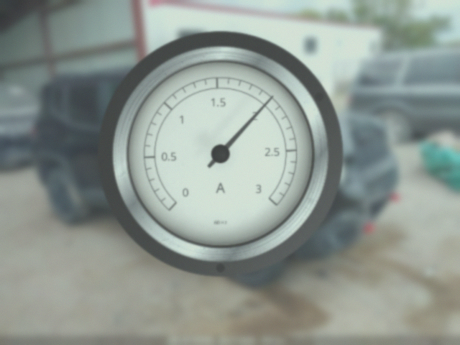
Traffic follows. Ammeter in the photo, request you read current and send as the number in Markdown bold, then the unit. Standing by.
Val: **2** A
